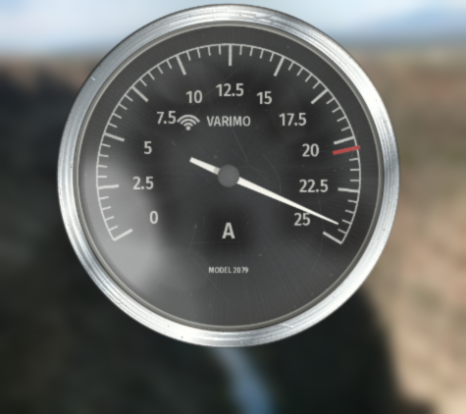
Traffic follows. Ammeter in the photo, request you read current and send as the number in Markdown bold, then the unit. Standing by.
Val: **24.25** A
